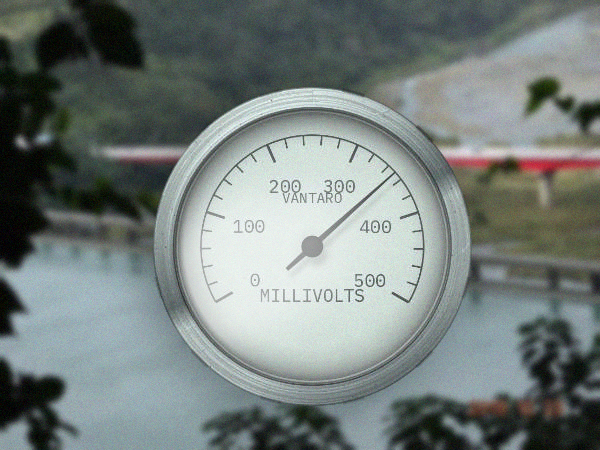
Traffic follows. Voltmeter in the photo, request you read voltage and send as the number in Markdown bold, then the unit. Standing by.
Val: **350** mV
